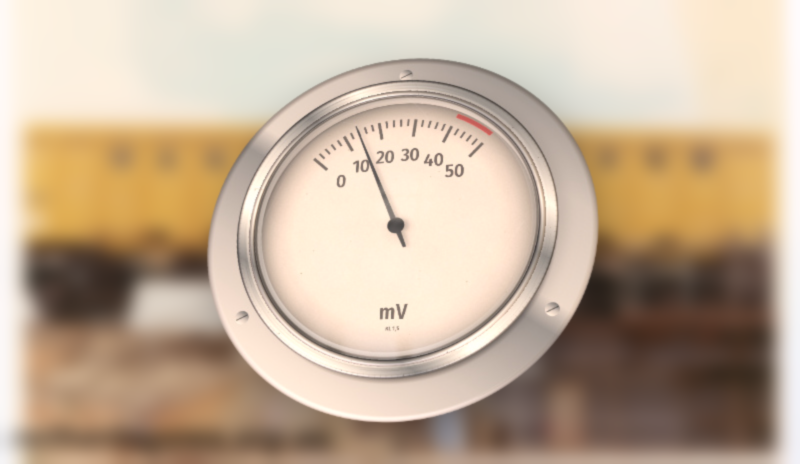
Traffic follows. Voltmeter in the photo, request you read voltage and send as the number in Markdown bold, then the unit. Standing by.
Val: **14** mV
